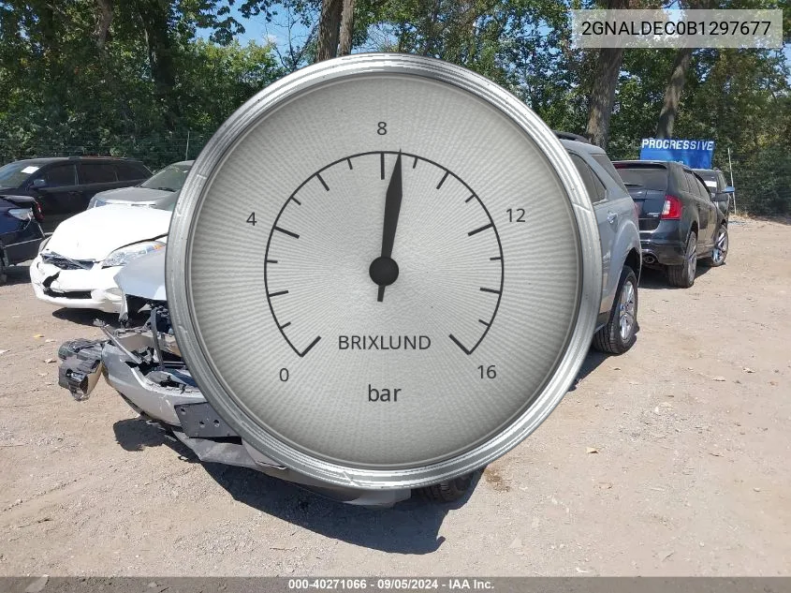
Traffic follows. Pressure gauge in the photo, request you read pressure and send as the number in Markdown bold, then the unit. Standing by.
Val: **8.5** bar
